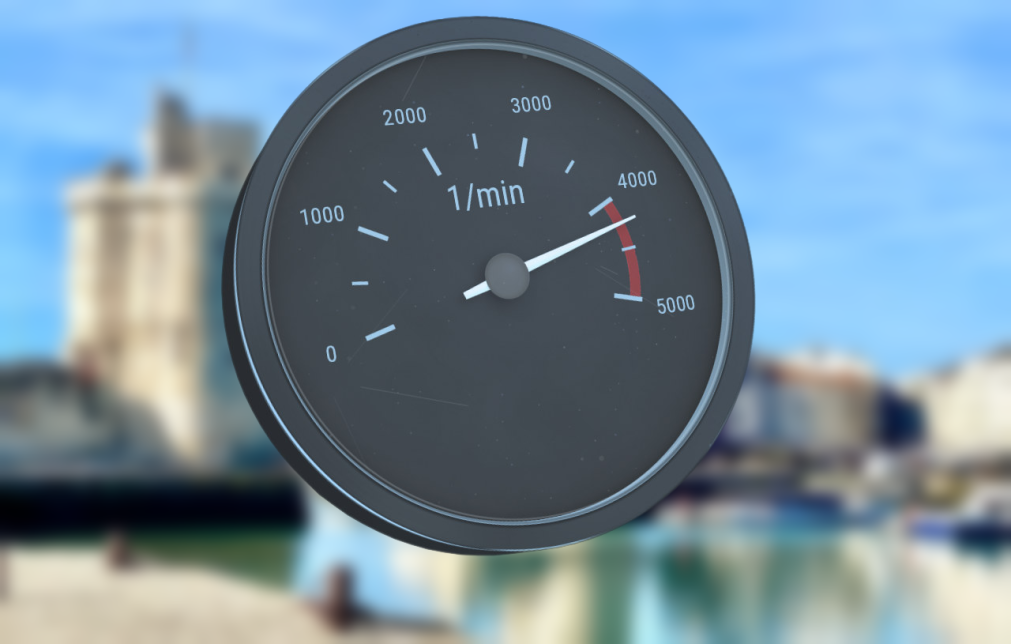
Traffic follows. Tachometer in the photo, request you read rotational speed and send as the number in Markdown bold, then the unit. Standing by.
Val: **4250** rpm
